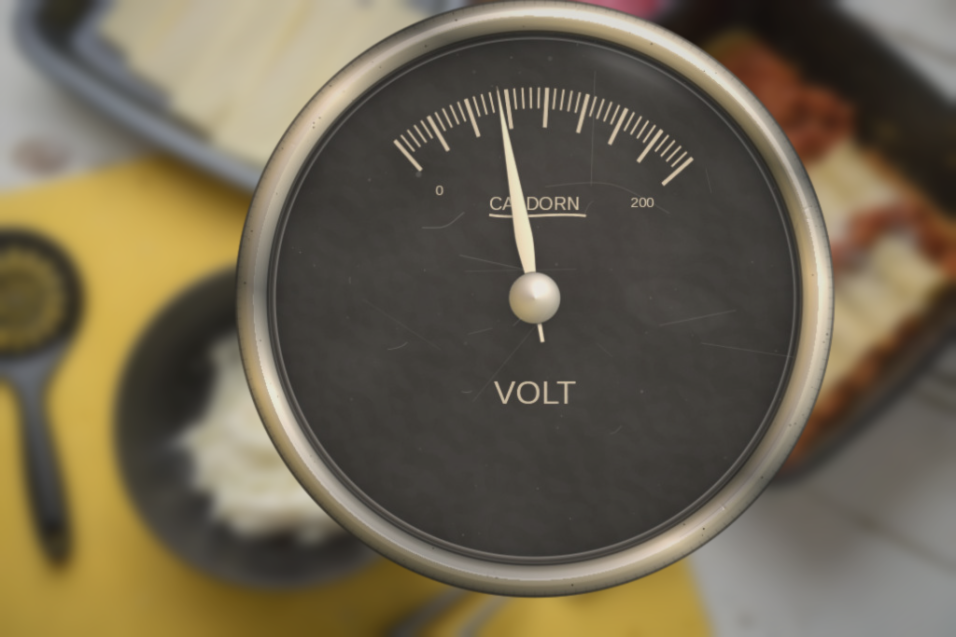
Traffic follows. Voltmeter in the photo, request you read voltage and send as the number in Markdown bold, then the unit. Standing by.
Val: **70** V
